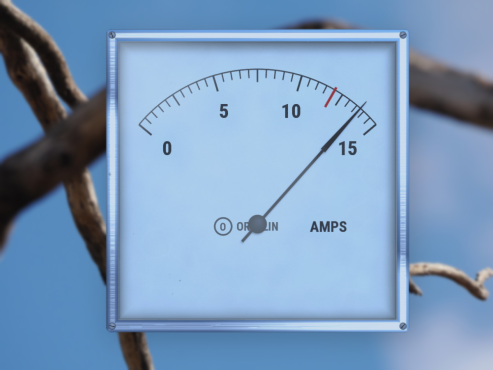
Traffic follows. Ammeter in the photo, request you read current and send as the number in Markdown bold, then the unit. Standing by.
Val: **13.75** A
